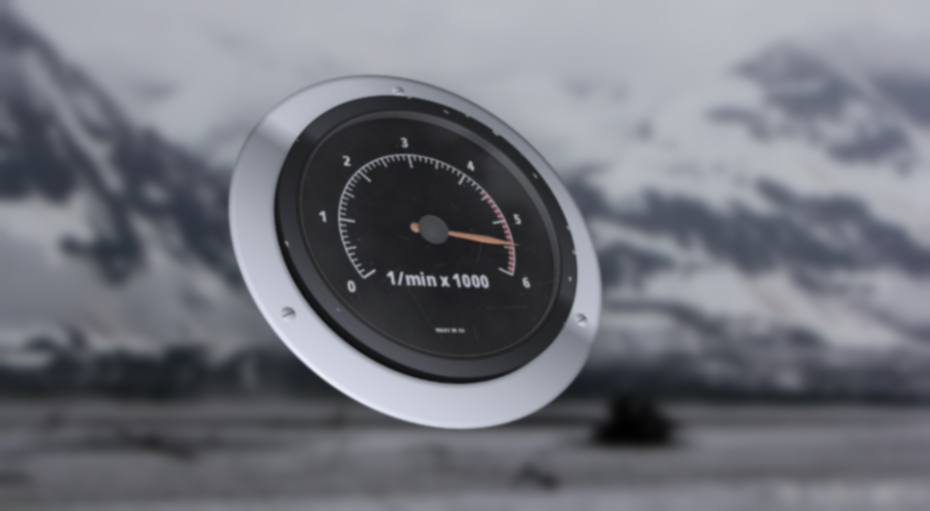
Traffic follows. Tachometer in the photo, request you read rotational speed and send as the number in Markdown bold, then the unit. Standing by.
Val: **5500** rpm
